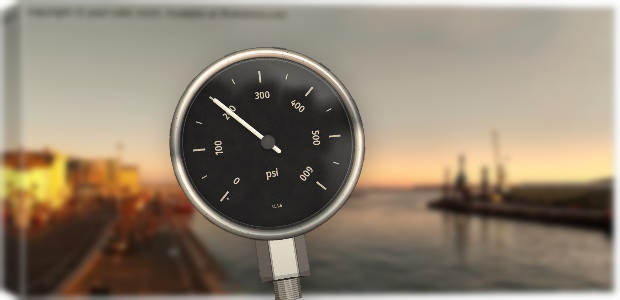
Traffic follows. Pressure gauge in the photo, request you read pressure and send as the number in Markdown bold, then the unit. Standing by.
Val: **200** psi
